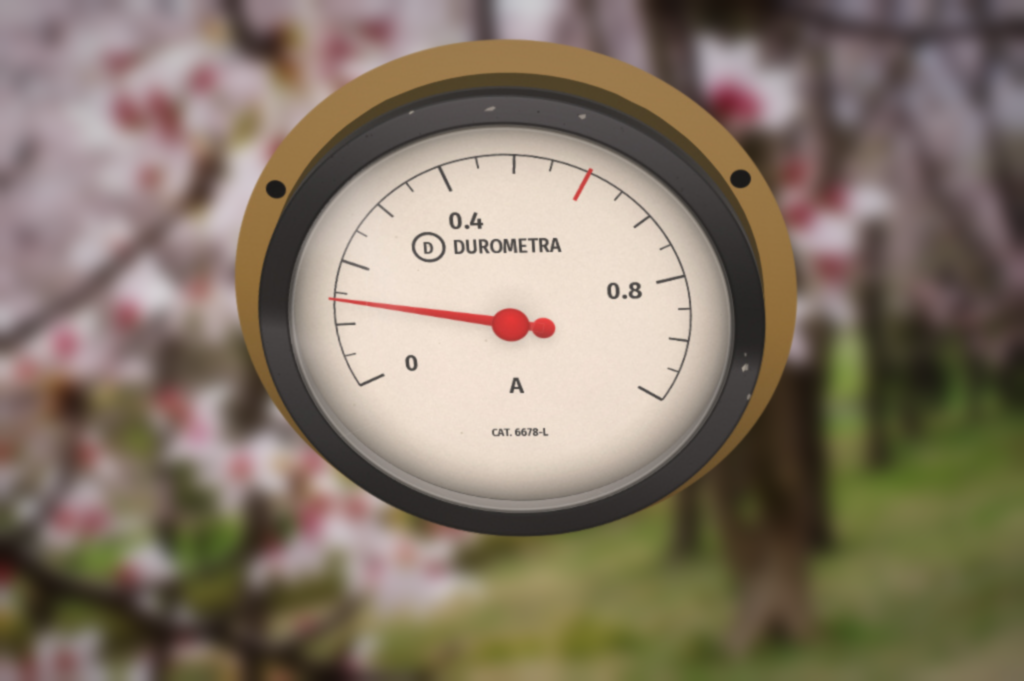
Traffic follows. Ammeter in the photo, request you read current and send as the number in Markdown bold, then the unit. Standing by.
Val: **0.15** A
